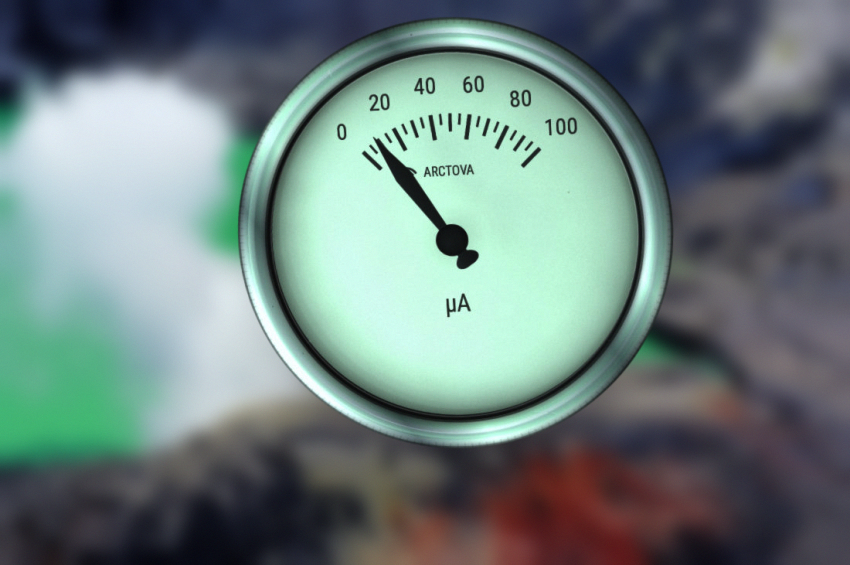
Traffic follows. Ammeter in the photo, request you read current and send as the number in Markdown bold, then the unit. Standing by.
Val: **10** µA
